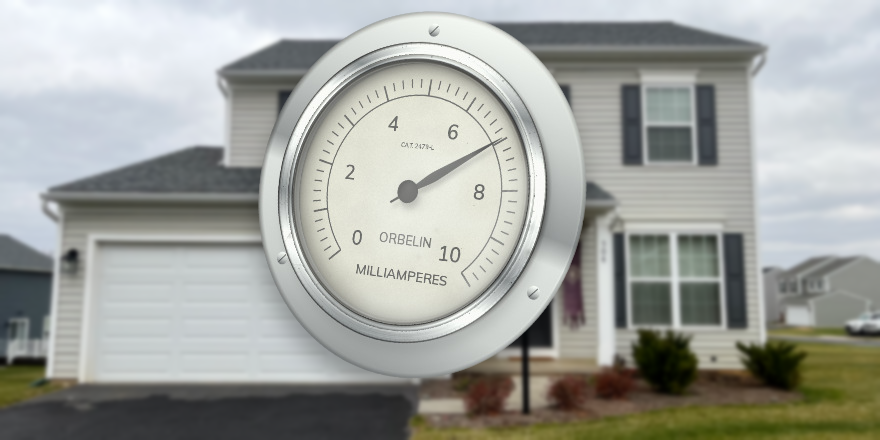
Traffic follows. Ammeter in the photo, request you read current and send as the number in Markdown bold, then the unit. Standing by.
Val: **7** mA
